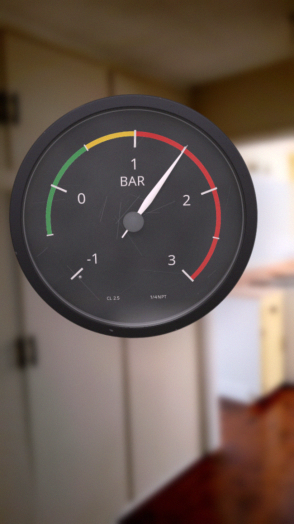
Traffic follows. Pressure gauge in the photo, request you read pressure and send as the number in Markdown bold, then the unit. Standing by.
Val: **1.5** bar
